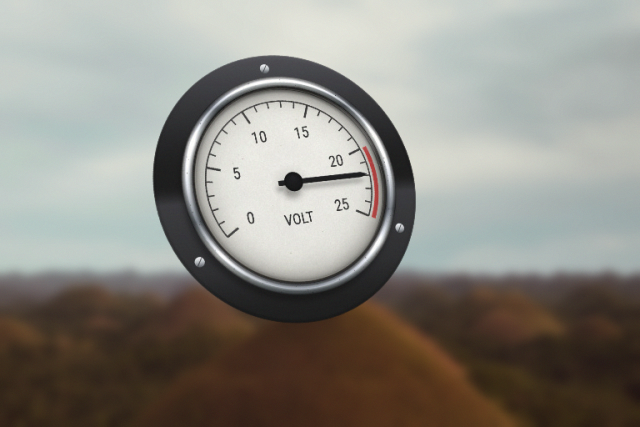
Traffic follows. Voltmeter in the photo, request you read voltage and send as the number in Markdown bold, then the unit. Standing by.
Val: **22** V
